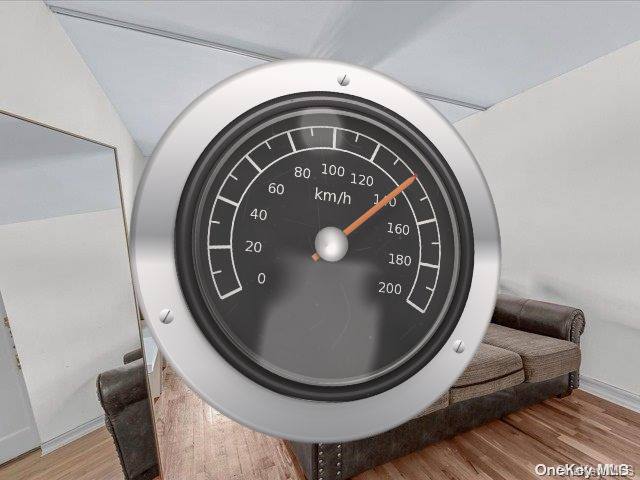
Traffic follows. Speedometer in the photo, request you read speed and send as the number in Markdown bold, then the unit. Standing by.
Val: **140** km/h
